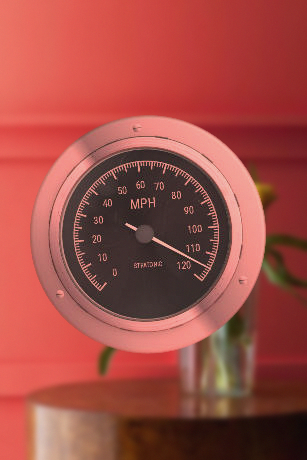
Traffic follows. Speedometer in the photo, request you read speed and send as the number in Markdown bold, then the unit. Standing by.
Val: **115** mph
